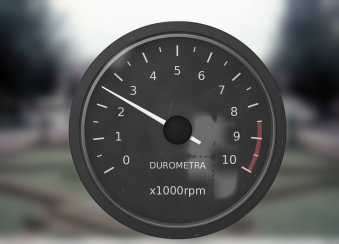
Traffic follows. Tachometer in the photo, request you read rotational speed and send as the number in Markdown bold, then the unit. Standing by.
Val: **2500** rpm
